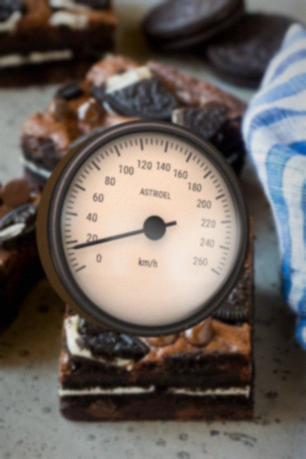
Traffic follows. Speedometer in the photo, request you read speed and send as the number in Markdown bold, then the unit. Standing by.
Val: **16** km/h
